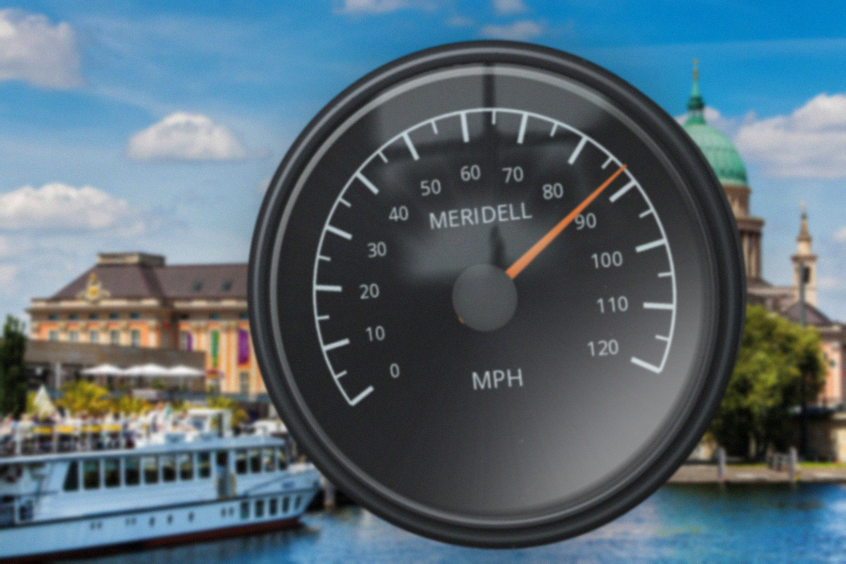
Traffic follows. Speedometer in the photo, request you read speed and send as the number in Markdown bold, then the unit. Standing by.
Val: **87.5** mph
